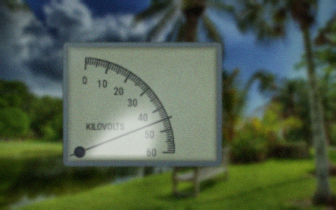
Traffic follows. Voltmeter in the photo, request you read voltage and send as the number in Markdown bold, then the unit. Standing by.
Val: **45** kV
